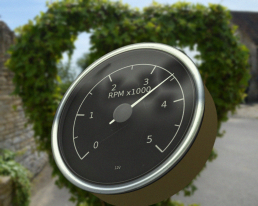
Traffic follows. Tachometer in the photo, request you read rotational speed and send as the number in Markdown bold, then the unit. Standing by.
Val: **3500** rpm
